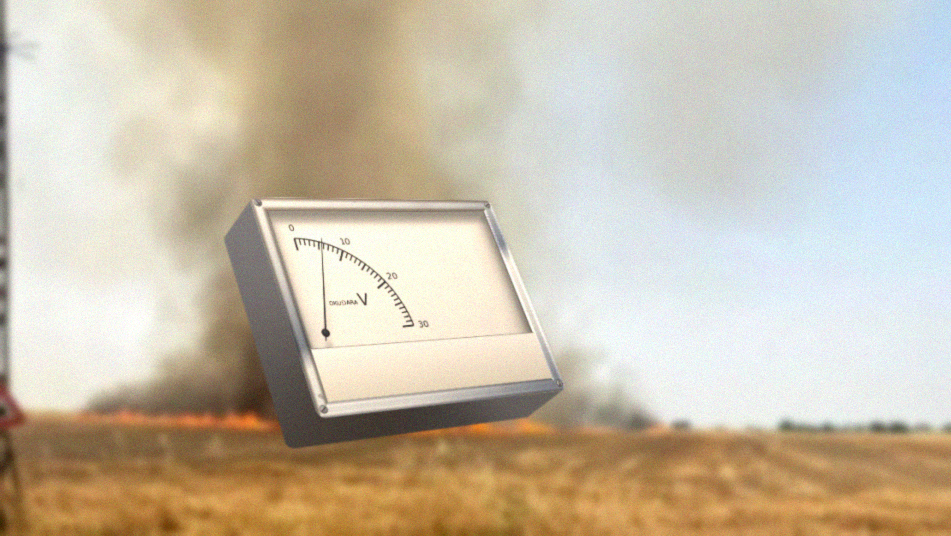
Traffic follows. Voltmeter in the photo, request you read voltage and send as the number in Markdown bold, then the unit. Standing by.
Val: **5** V
